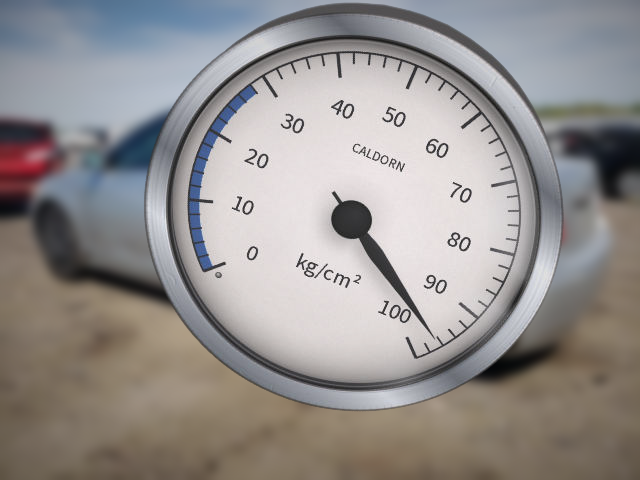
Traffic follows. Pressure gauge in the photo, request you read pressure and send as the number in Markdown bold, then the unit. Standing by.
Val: **96** kg/cm²
